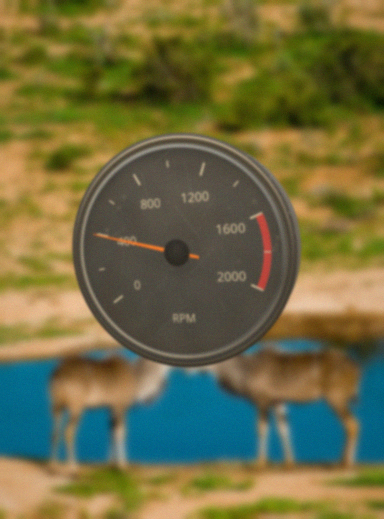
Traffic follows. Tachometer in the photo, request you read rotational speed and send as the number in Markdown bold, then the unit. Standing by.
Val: **400** rpm
